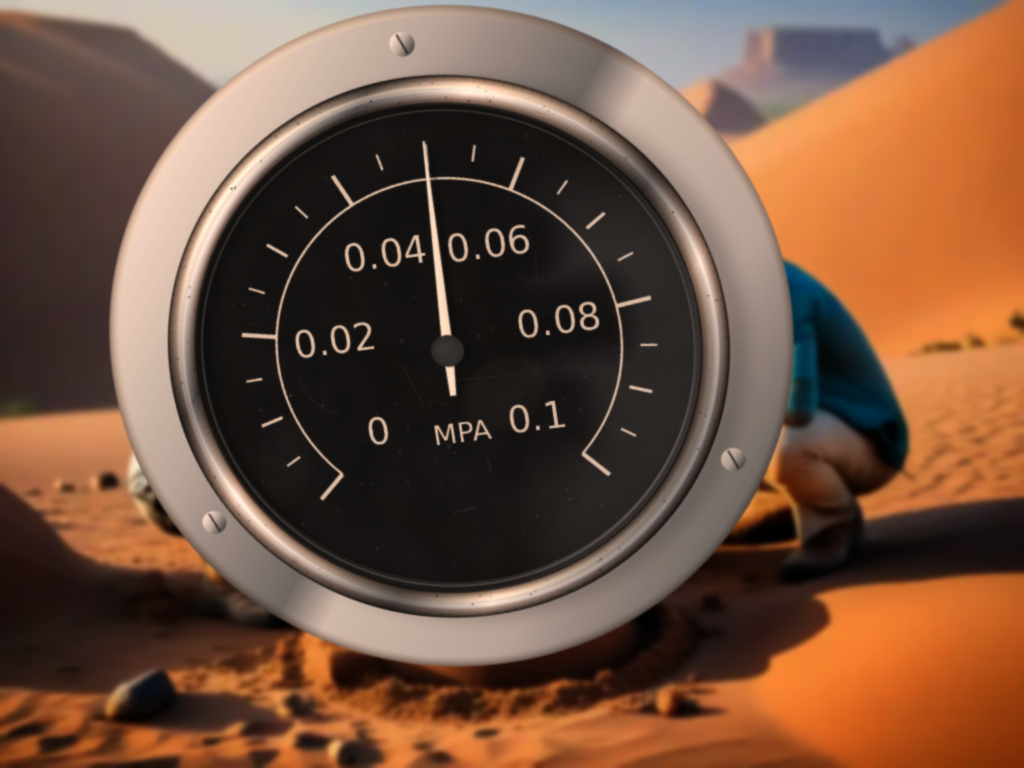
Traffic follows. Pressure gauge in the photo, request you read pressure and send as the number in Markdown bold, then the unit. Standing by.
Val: **0.05** MPa
